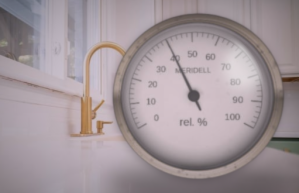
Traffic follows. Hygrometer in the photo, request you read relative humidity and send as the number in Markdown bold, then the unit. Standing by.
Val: **40** %
